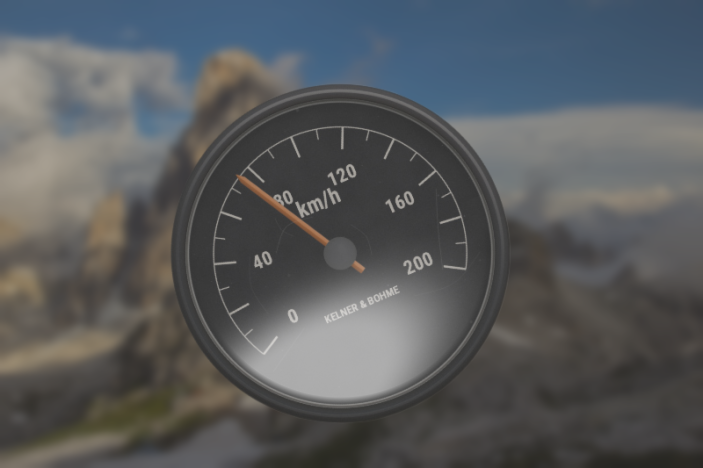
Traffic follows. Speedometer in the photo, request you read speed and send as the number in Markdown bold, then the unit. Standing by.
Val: **75** km/h
